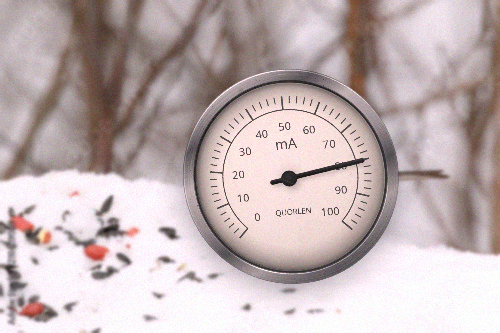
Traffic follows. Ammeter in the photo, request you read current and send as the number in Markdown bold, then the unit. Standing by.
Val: **80** mA
